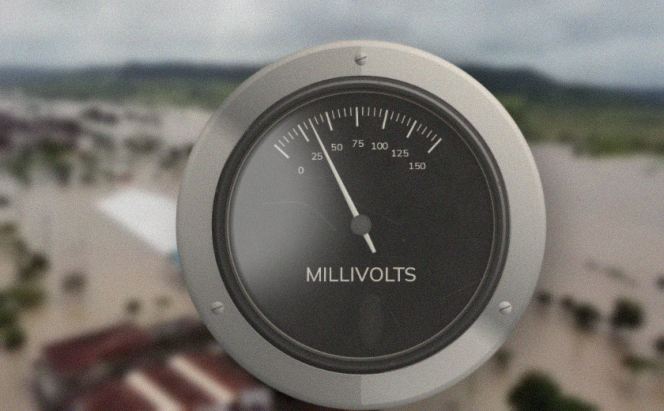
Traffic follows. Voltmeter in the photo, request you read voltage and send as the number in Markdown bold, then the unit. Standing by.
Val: **35** mV
